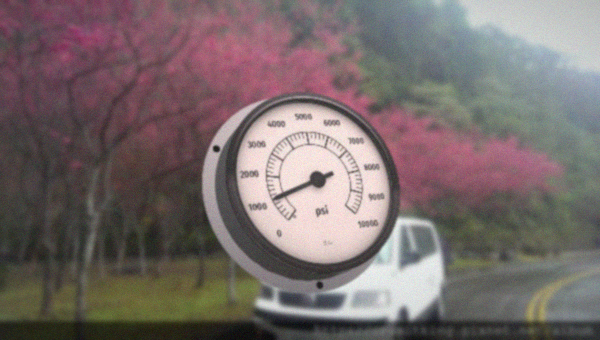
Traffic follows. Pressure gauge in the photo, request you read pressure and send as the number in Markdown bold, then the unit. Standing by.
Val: **1000** psi
